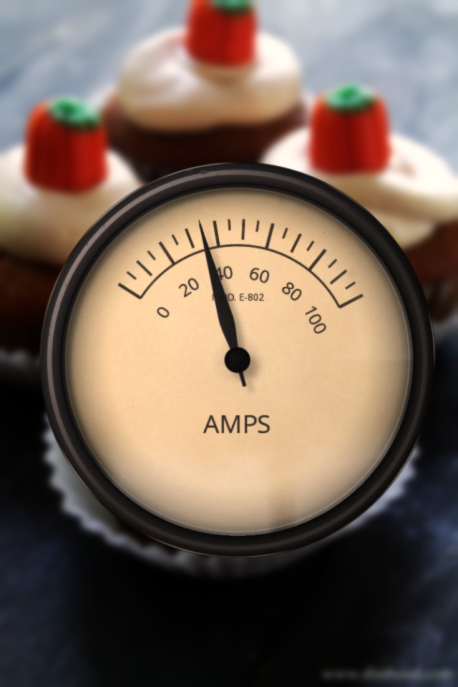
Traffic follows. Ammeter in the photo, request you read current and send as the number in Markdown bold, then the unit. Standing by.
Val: **35** A
